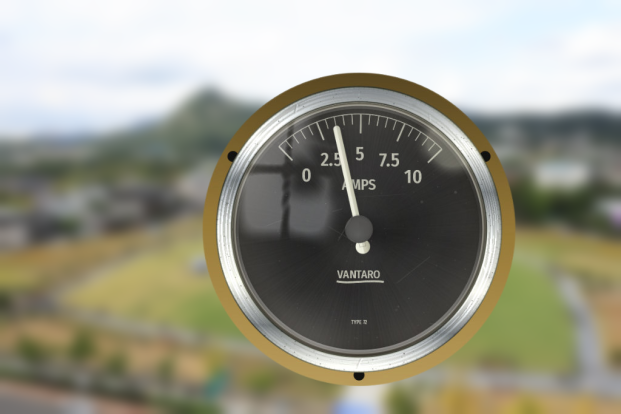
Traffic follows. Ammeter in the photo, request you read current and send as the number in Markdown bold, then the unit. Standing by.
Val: **3.5** A
